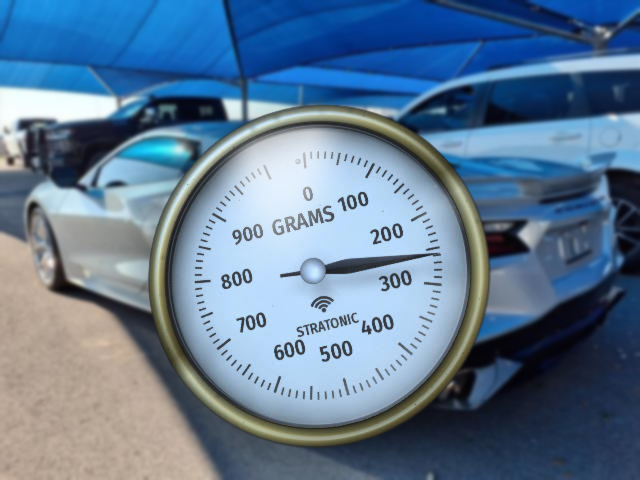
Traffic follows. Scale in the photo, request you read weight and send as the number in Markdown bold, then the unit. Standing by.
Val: **260** g
